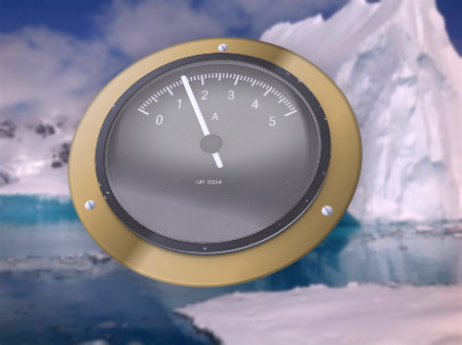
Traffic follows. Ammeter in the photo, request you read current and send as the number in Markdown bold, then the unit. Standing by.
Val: **1.5** A
